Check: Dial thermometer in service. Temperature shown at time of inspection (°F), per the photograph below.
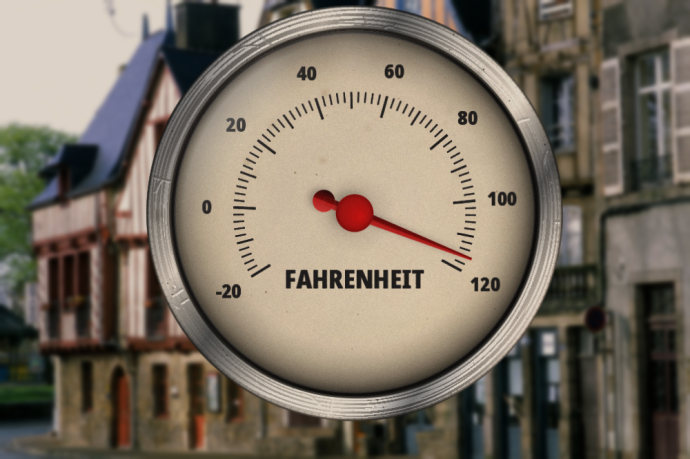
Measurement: 116 °F
